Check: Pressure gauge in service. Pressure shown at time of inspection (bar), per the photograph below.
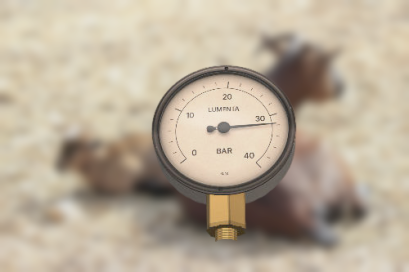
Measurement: 32 bar
